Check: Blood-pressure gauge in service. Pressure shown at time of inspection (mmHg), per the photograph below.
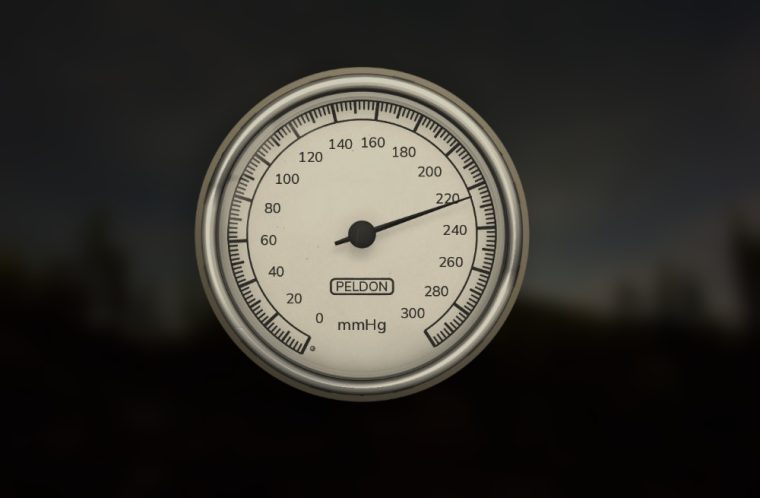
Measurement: 224 mmHg
